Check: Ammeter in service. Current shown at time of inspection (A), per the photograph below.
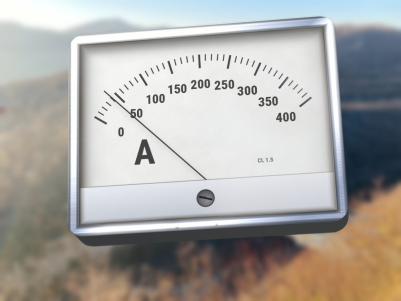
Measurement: 40 A
